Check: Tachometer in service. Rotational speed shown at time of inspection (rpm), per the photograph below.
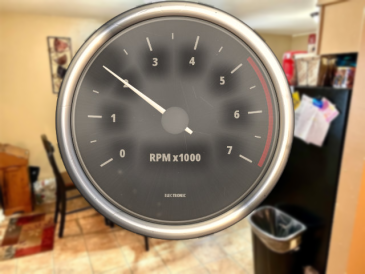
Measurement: 2000 rpm
